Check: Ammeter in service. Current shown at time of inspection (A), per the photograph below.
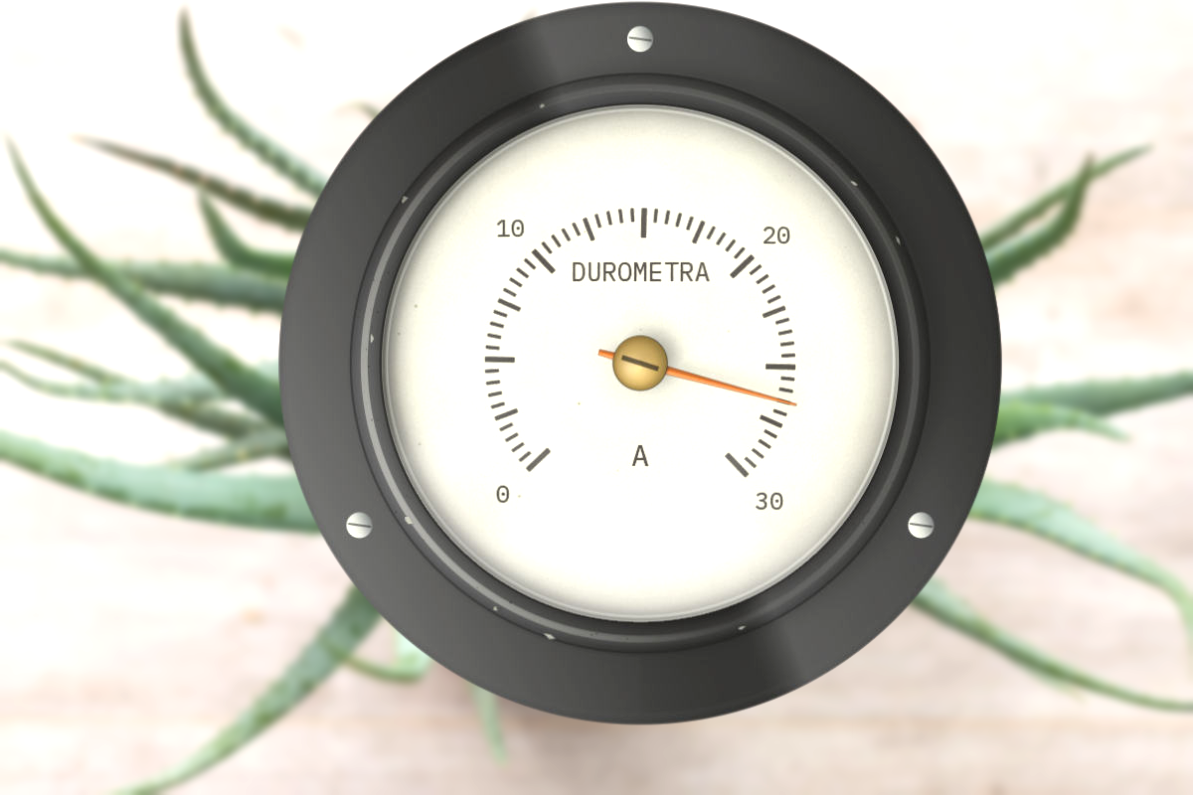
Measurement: 26.5 A
